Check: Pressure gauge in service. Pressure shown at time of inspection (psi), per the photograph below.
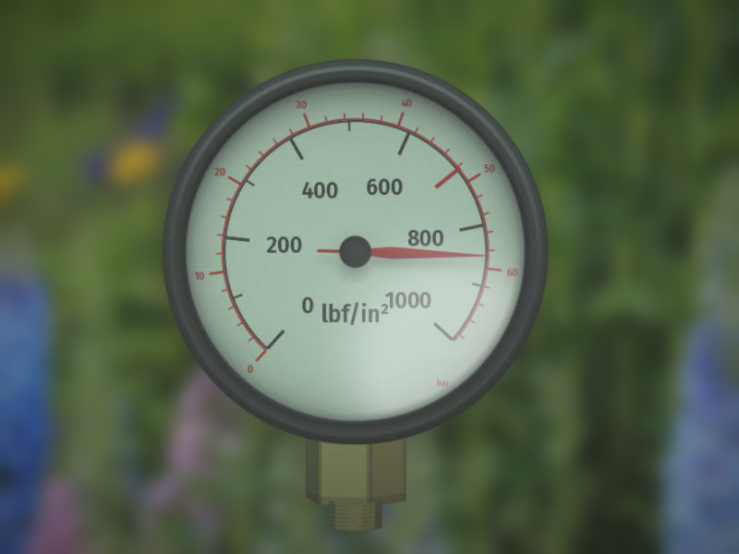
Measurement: 850 psi
